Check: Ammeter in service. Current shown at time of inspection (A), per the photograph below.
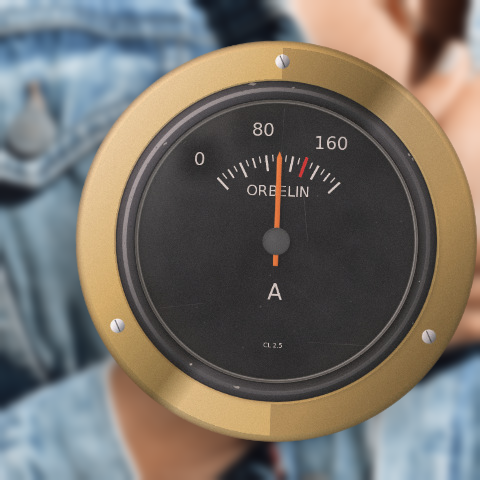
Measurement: 100 A
